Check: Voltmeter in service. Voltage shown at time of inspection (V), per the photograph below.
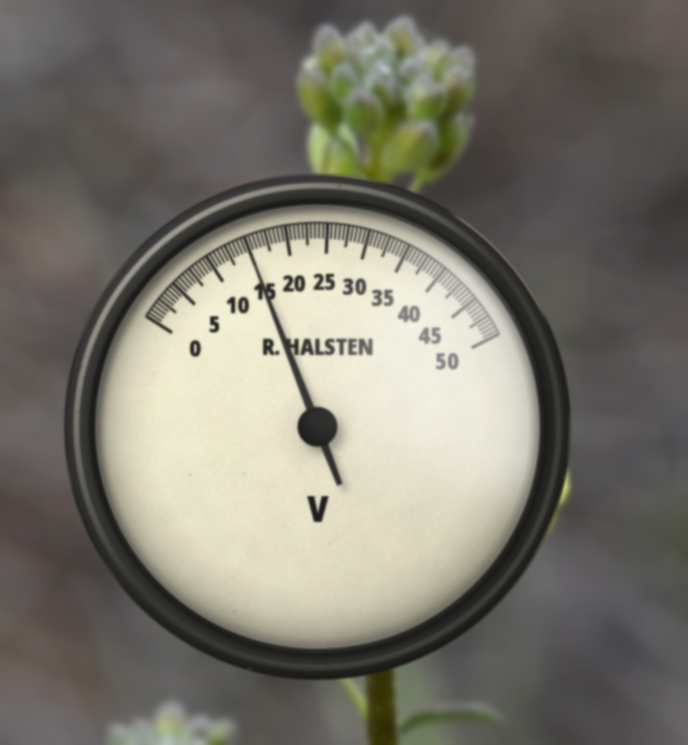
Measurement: 15 V
